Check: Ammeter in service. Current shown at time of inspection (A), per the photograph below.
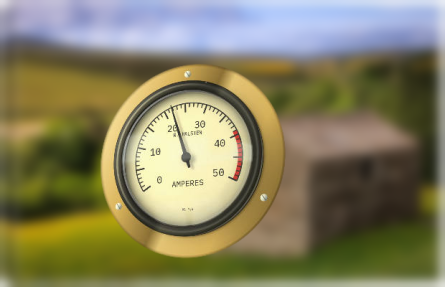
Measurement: 22 A
